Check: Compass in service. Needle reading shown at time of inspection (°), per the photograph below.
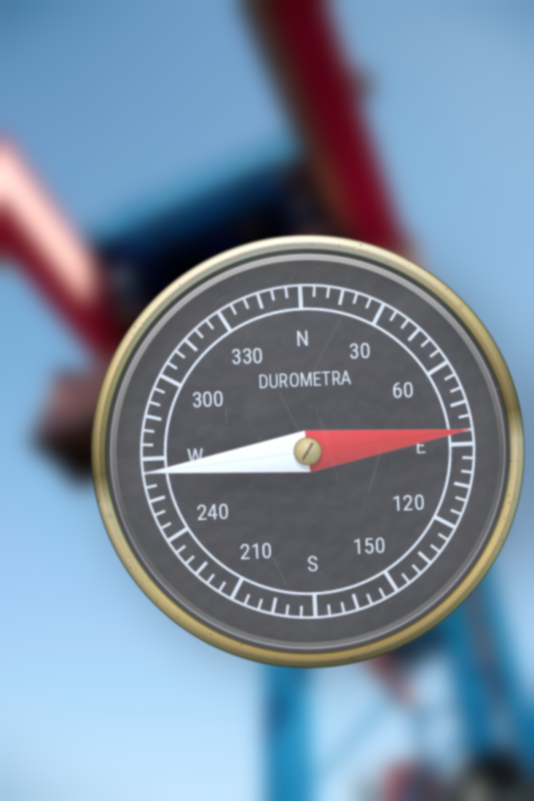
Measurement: 85 °
